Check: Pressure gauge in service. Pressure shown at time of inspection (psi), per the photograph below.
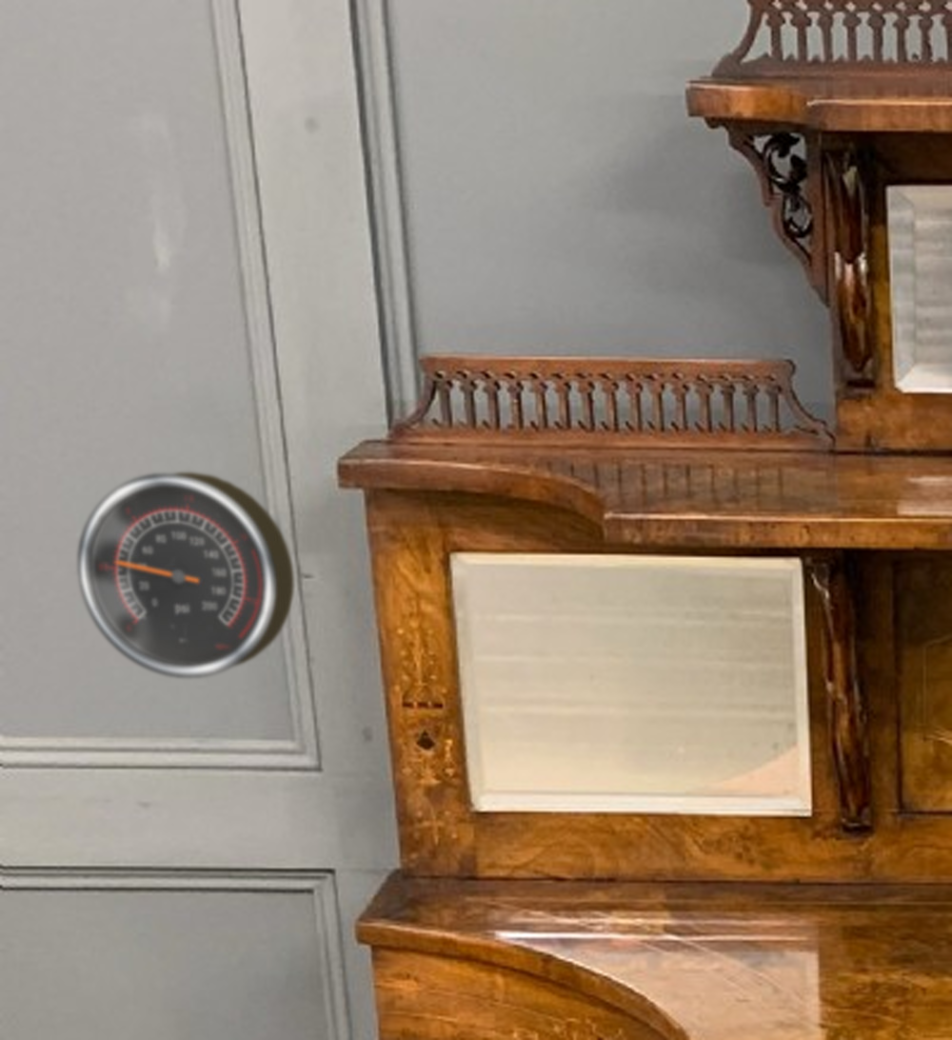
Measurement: 40 psi
